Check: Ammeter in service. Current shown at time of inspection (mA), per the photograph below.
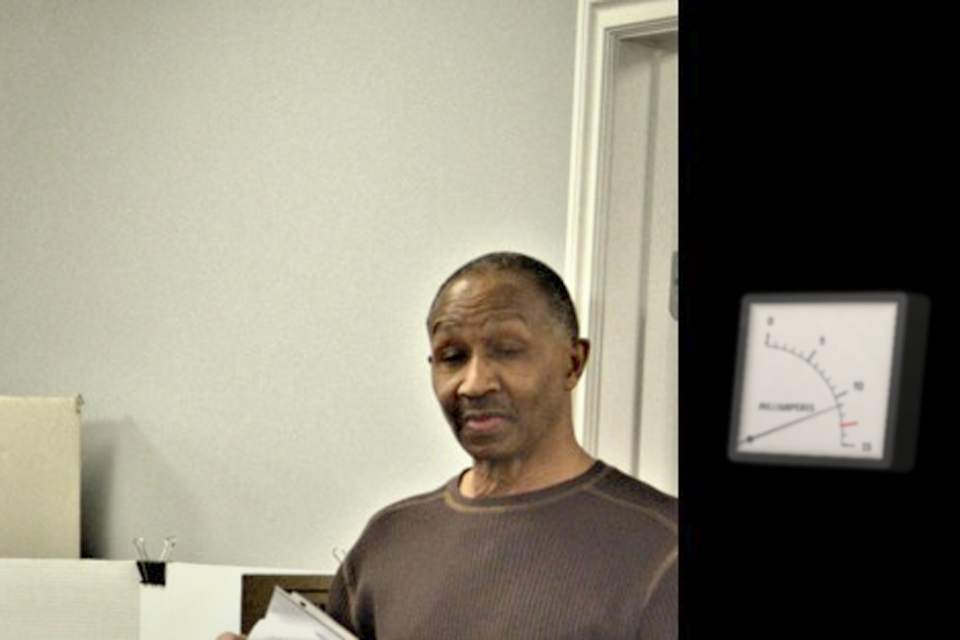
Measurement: 11 mA
